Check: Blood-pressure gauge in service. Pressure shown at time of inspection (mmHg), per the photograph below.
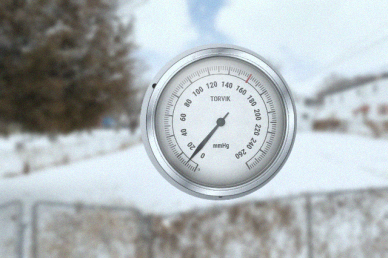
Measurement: 10 mmHg
